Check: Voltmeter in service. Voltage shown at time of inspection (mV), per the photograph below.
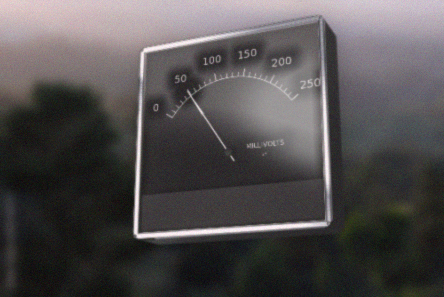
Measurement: 50 mV
